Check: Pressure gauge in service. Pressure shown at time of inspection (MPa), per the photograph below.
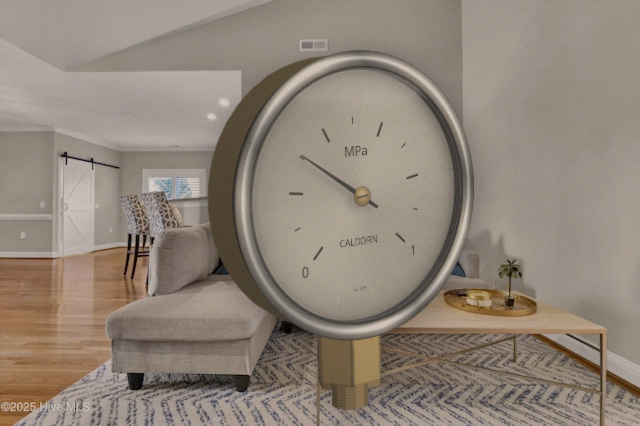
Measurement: 0.3 MPa
